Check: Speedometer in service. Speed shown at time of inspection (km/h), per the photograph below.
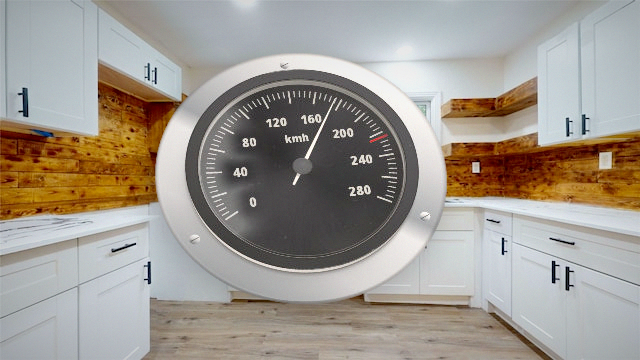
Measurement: 176 km/h
